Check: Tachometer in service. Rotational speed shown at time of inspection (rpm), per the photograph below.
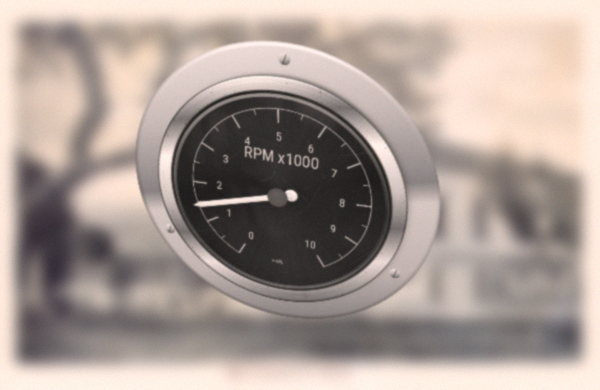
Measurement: 1500 rpm
